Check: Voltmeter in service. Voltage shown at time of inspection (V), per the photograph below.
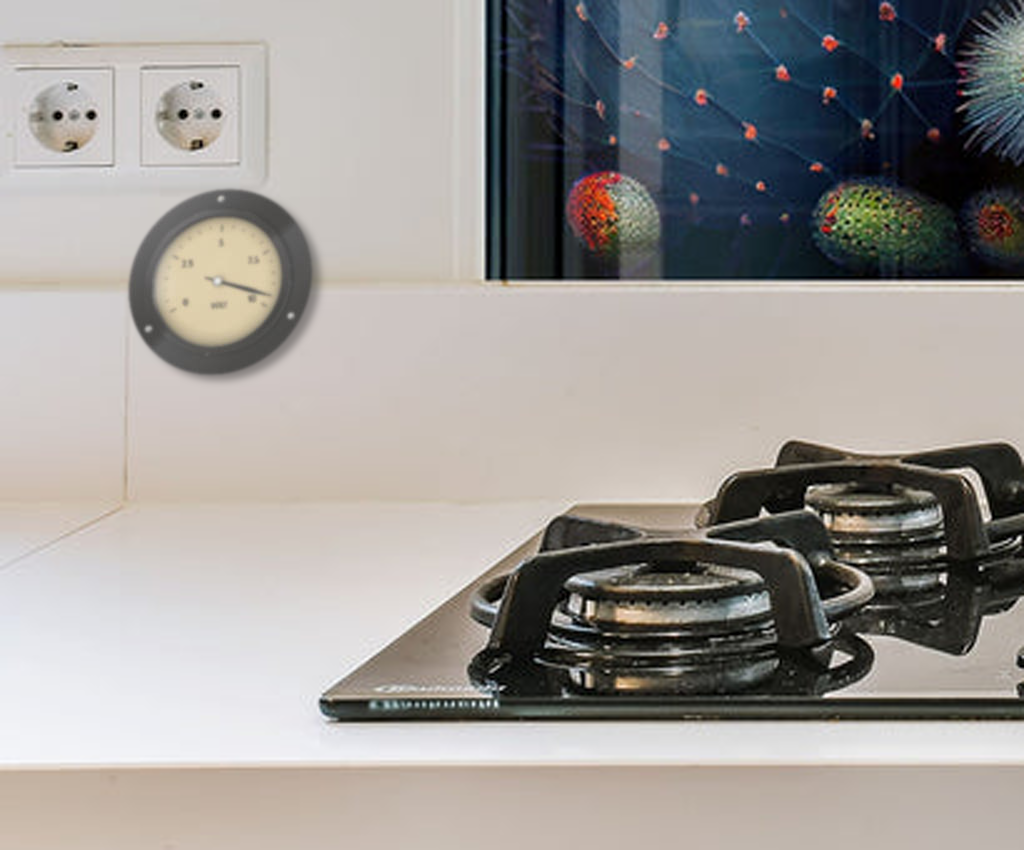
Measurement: 9.5 V
